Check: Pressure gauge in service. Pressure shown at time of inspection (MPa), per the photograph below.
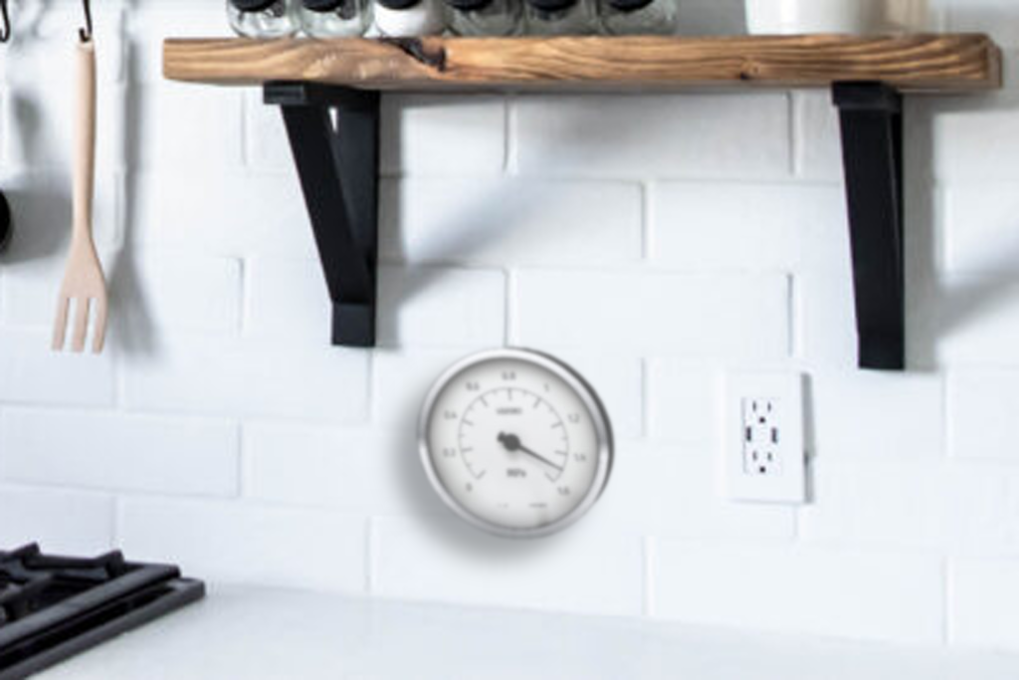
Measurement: 1.5 MPa
